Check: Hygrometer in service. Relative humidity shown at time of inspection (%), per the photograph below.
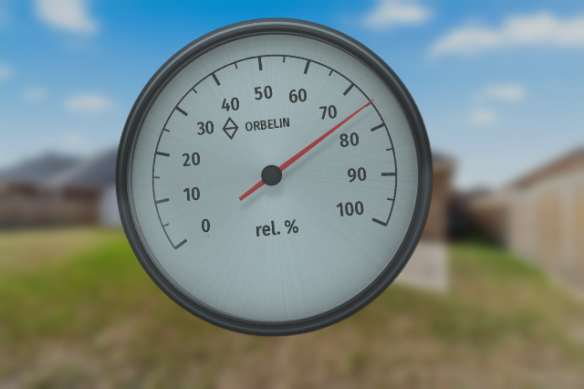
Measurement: 75 %
